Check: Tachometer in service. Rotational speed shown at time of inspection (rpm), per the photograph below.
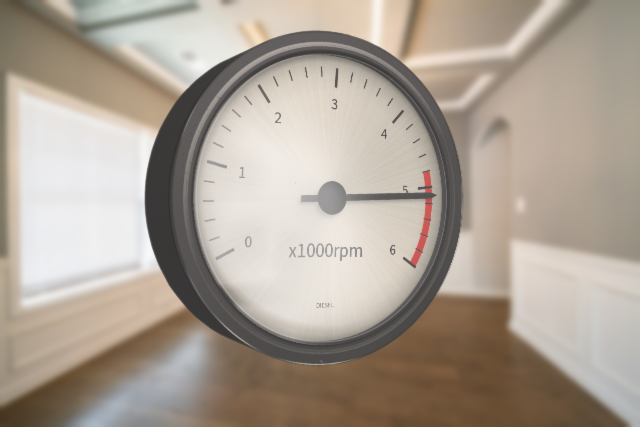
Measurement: 5100 rpm
